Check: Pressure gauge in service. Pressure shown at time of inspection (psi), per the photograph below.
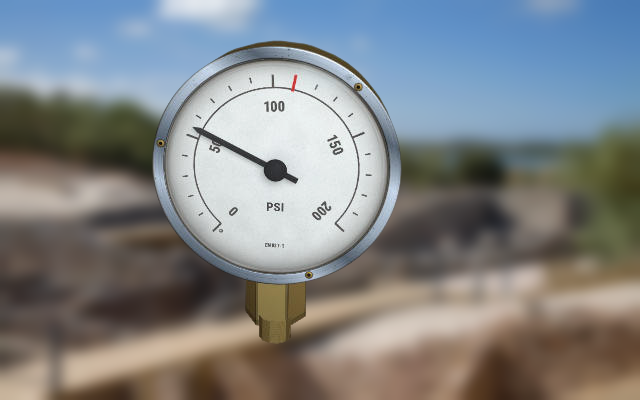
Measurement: 55 psi
